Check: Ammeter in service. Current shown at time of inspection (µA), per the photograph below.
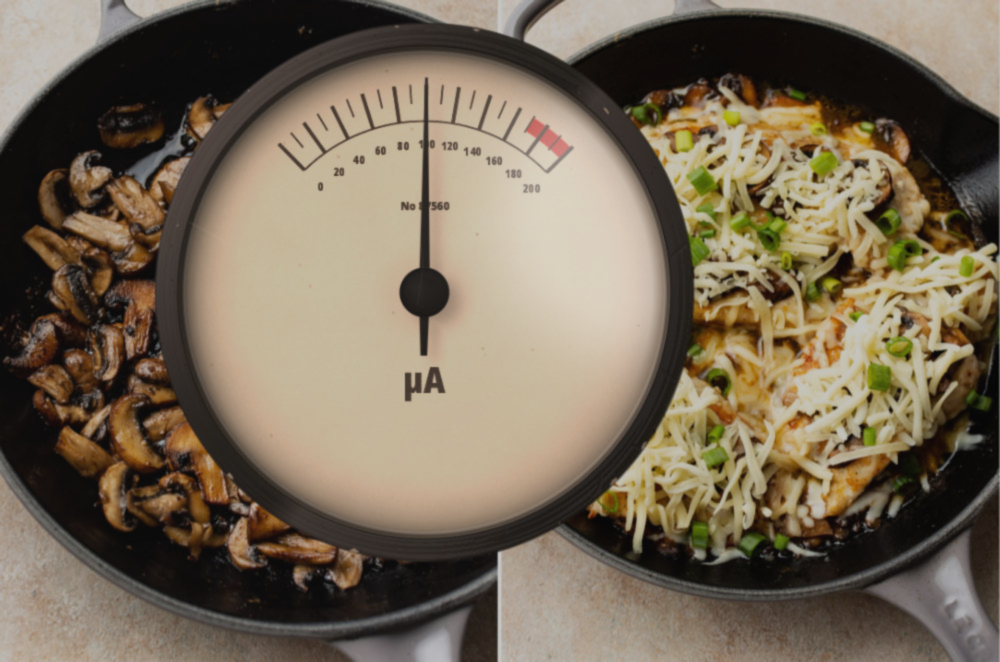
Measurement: 100 µA
